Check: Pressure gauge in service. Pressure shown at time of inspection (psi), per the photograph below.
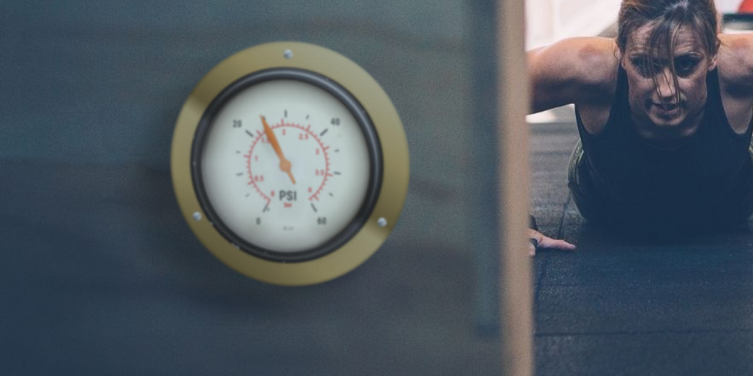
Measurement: 25 psi
